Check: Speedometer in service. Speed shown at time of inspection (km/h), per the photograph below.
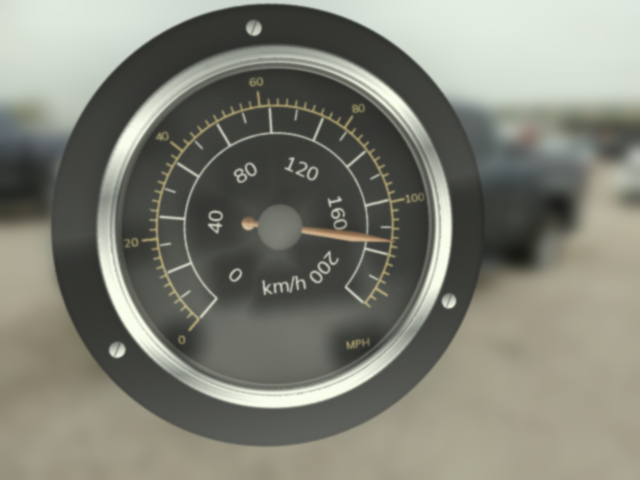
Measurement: 175 km/h
